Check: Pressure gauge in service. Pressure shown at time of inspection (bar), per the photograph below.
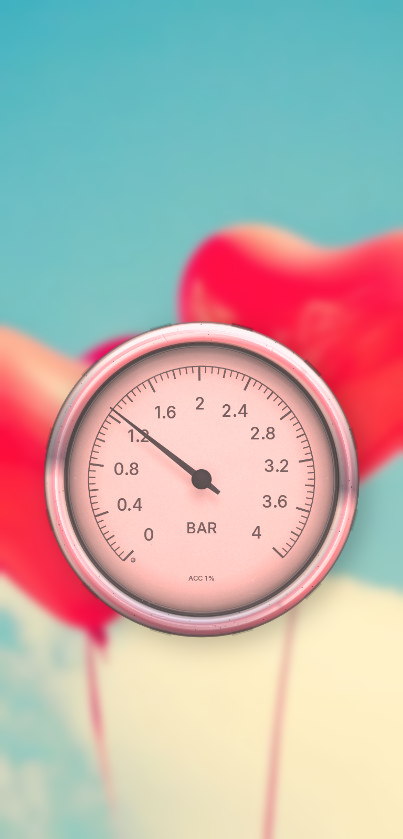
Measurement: 1.25 bar
